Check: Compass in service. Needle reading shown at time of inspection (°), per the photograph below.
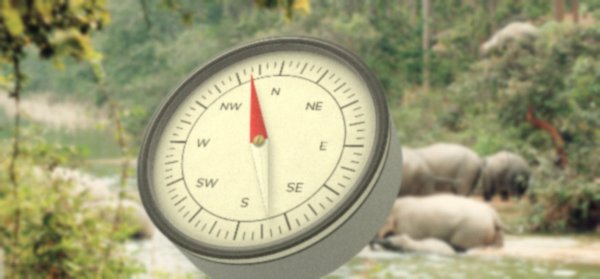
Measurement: 340 °
